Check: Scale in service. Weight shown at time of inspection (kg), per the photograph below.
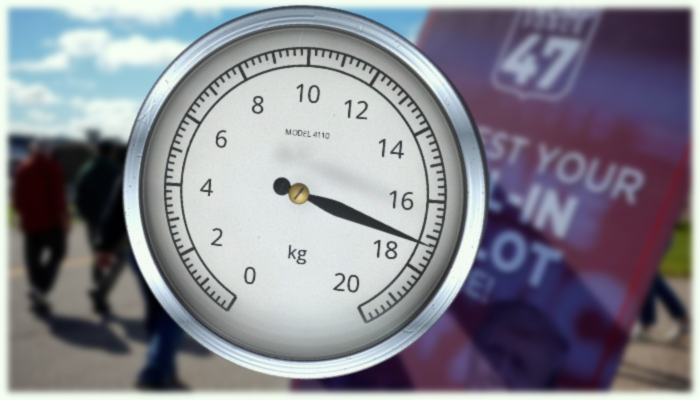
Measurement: 17.2 kg
